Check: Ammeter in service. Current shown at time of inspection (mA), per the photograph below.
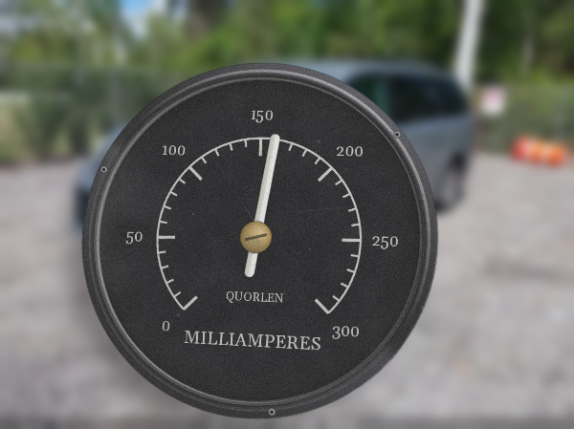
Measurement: 160 mA
